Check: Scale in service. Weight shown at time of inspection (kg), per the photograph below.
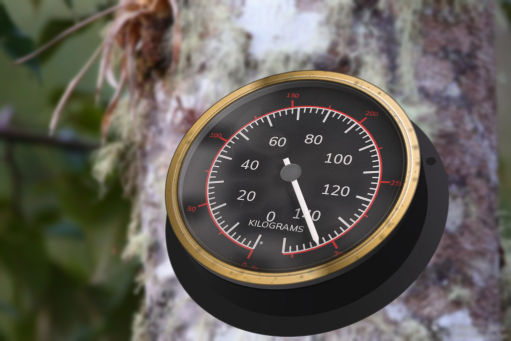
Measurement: 140 kg
